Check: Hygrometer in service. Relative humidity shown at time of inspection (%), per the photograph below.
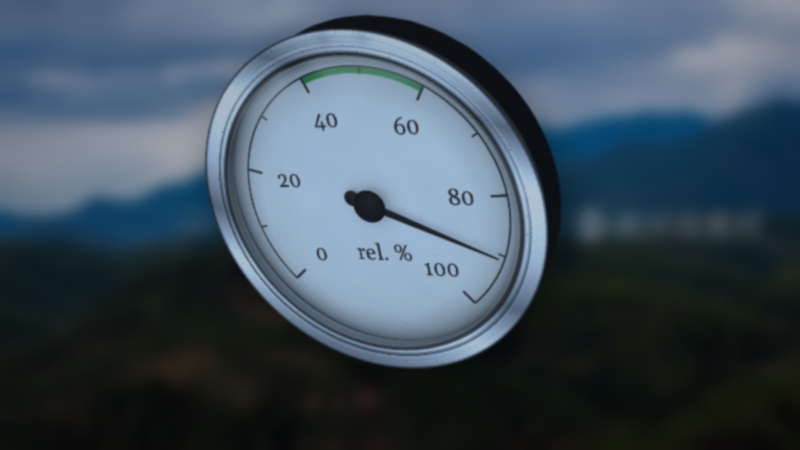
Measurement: 90 %
